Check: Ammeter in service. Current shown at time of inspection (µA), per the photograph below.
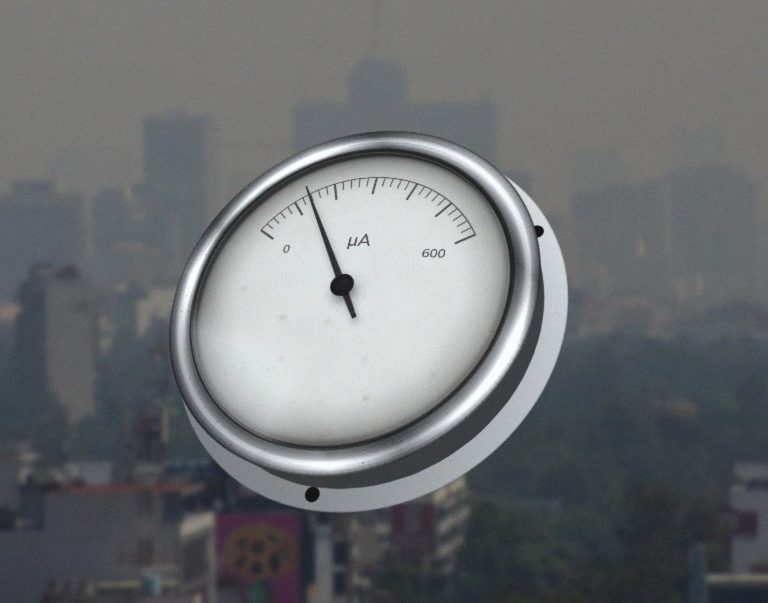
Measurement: 140 µA
